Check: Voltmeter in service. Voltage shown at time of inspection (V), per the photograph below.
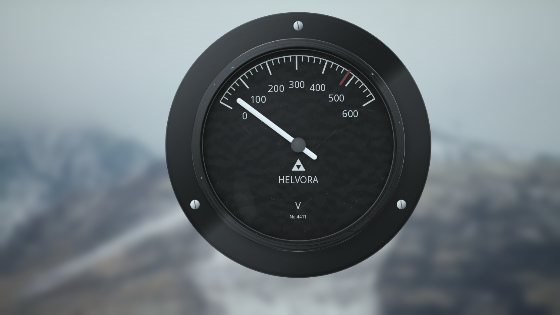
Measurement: 40 V
